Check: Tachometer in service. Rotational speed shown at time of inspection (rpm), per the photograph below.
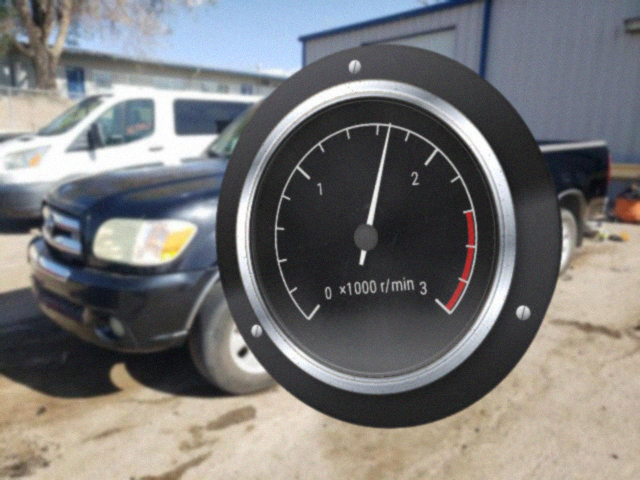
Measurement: 1700 rpm
